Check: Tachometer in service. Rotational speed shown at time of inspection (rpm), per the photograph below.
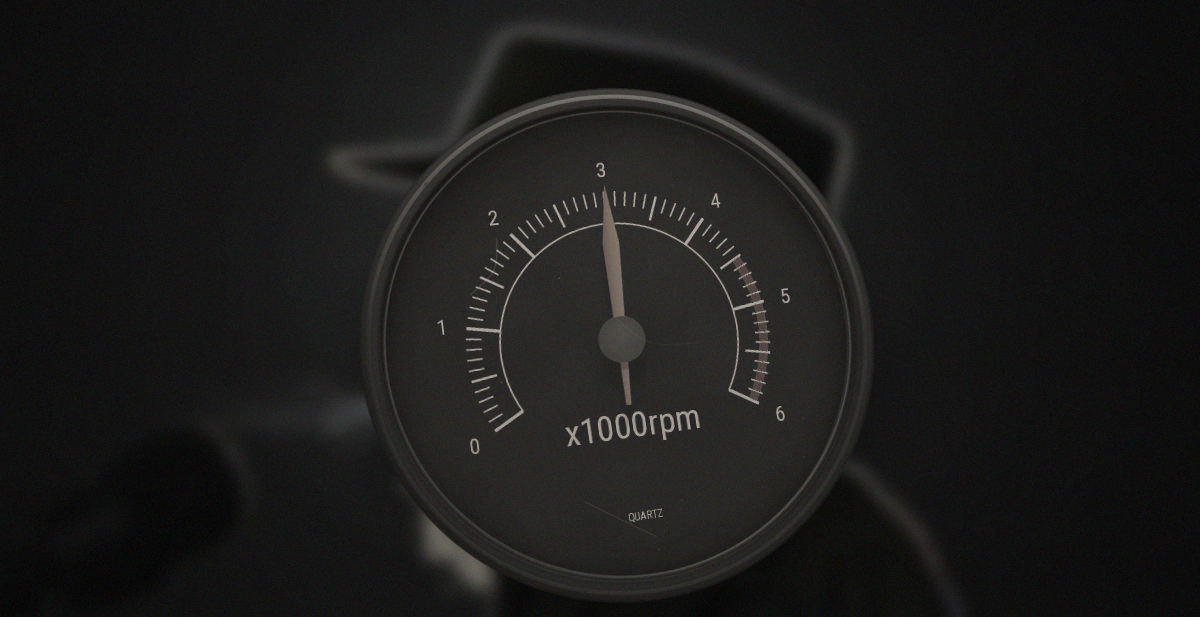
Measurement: 3000 rpm
